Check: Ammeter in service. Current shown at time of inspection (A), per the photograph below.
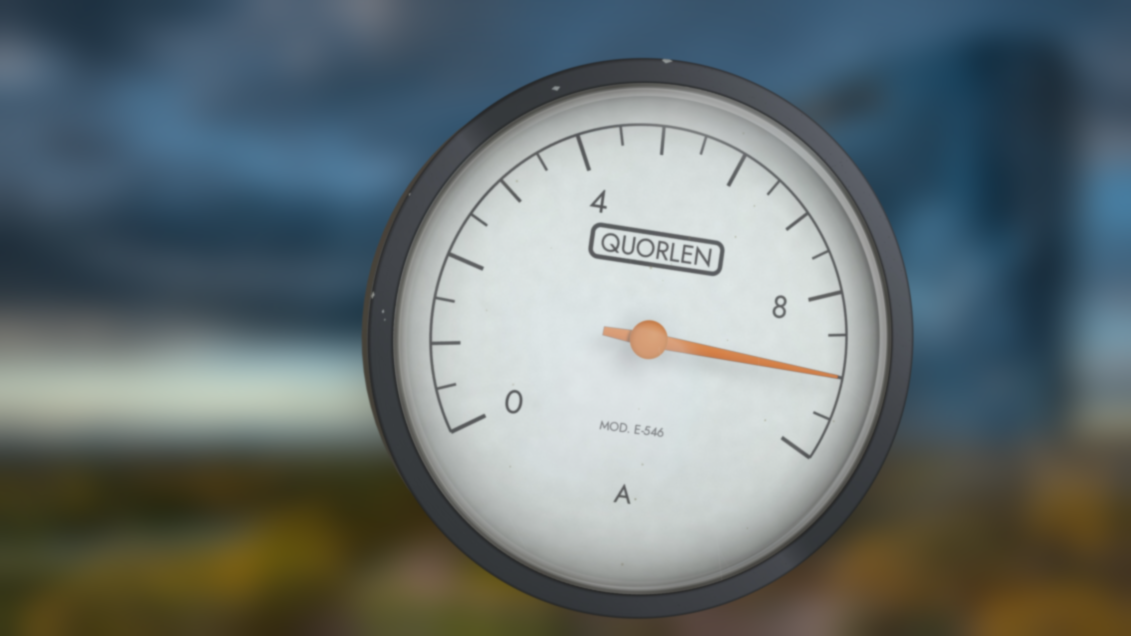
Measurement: 9 A
